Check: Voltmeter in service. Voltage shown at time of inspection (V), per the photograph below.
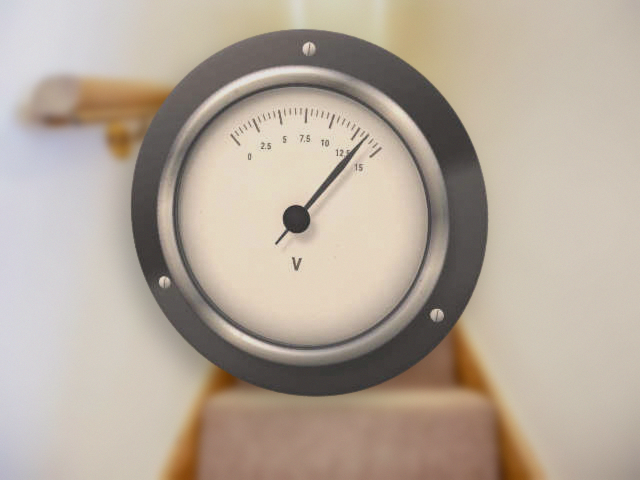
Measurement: 13.5 V
